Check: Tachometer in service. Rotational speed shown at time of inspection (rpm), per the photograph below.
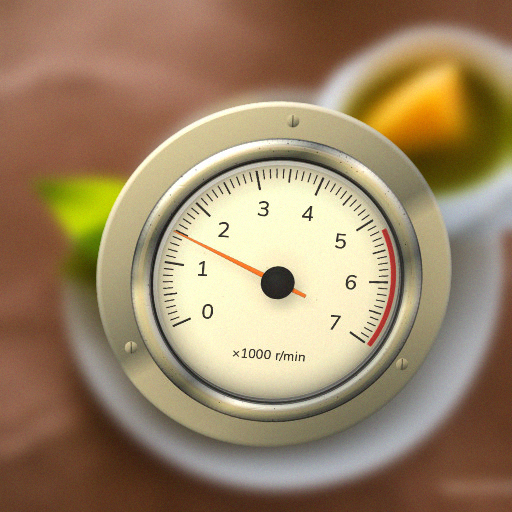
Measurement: 1500 rpm
